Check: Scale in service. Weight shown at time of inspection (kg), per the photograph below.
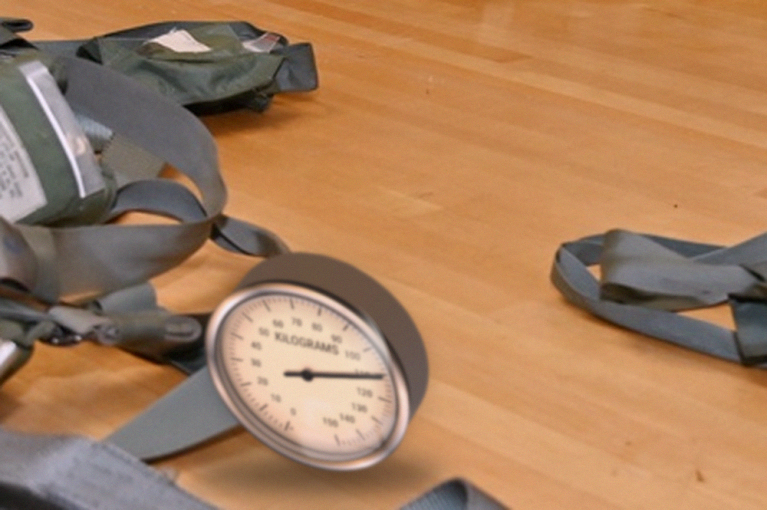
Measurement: 110 kg
